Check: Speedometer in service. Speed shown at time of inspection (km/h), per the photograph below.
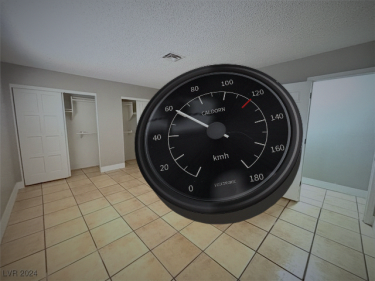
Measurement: 60 km/h
